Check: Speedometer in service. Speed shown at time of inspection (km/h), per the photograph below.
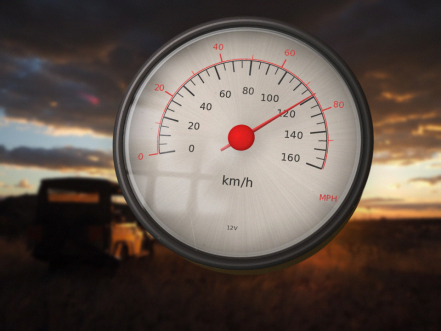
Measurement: 120 km/h
